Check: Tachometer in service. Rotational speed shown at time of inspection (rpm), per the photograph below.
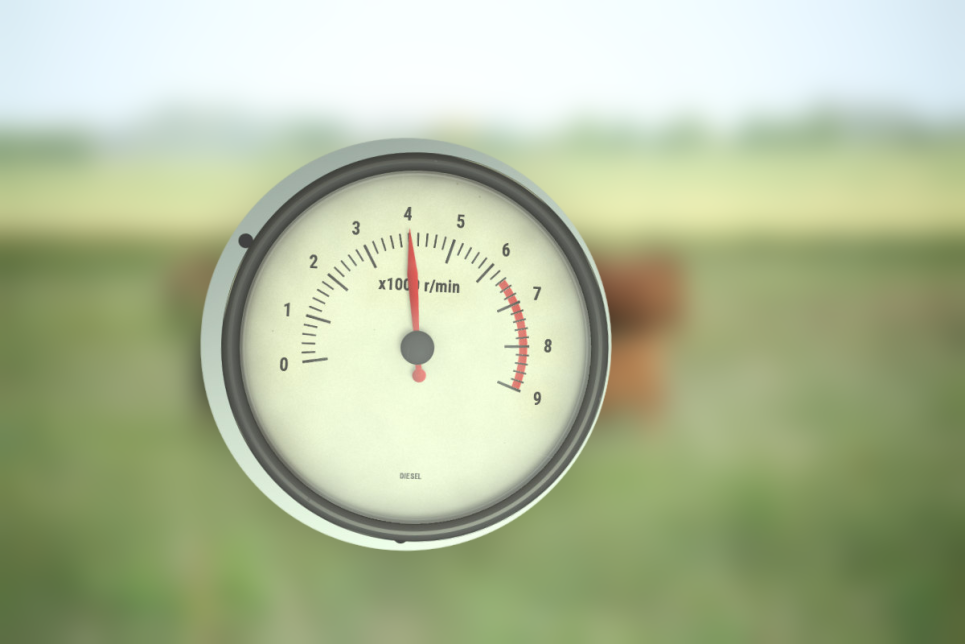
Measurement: 4000 rpm
